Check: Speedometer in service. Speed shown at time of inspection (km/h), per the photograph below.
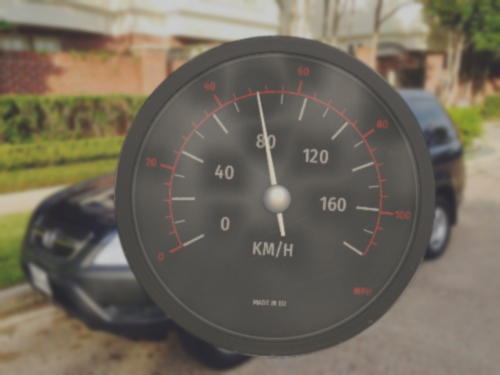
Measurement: 80 km/h
